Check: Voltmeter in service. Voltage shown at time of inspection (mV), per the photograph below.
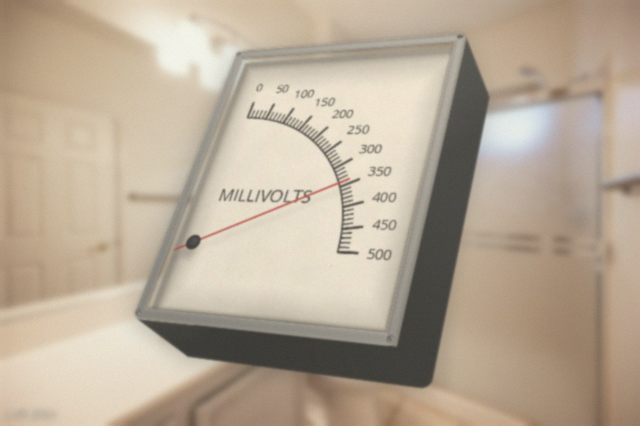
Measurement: 350 mV
